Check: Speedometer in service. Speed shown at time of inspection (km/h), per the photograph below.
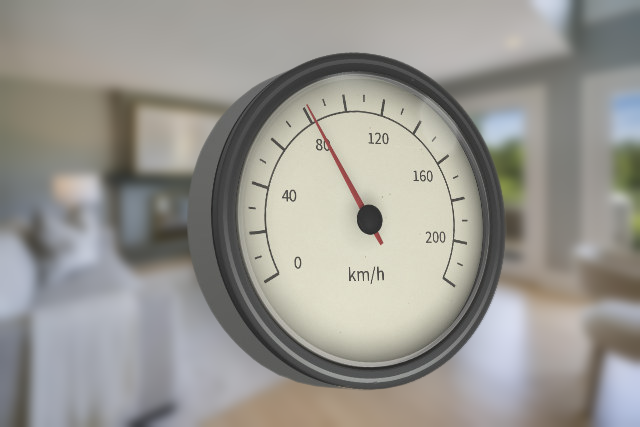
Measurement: 80 km/h
